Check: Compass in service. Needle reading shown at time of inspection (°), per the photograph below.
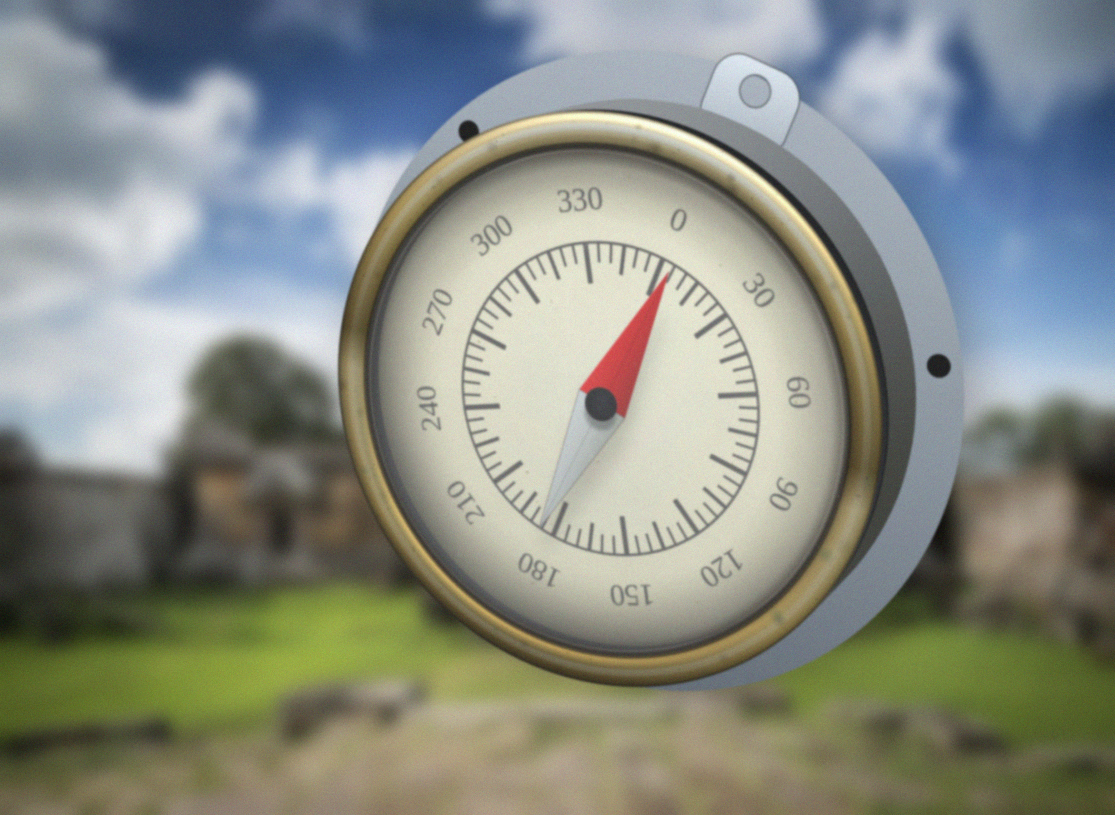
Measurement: 5 °
